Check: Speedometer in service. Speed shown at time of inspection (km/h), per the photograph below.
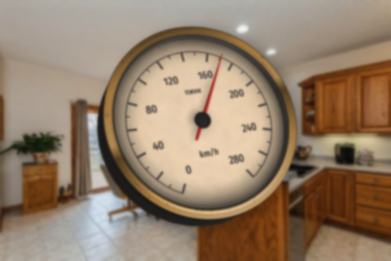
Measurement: 170 km/h
